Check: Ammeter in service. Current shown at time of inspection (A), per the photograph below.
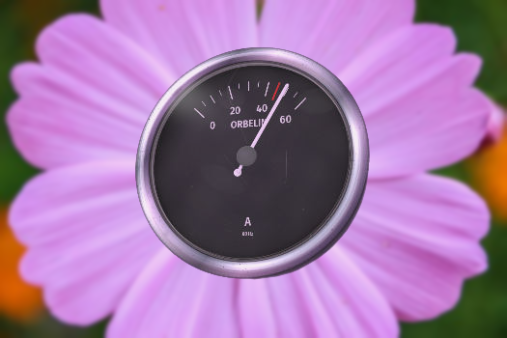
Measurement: 50 A
